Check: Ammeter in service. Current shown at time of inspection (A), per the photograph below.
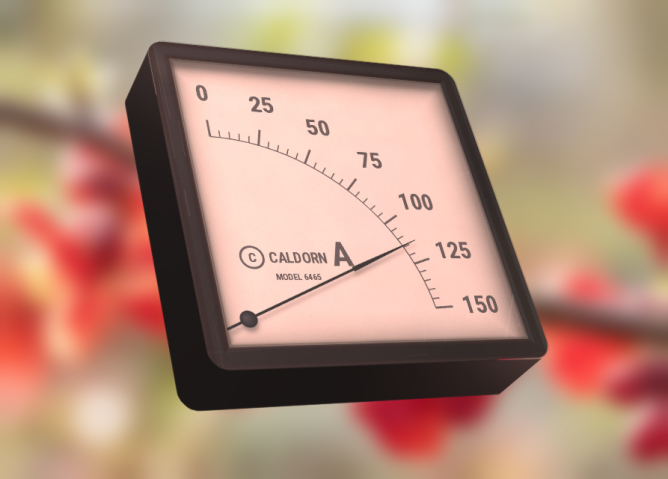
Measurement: 115 A
